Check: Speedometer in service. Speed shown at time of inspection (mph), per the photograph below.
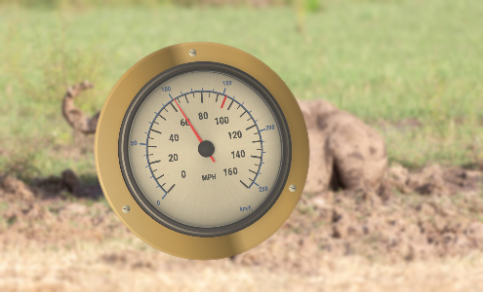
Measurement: 62.5 mph
